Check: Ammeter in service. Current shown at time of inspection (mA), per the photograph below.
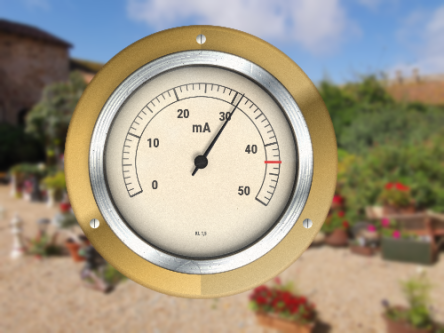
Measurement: 31 mA
